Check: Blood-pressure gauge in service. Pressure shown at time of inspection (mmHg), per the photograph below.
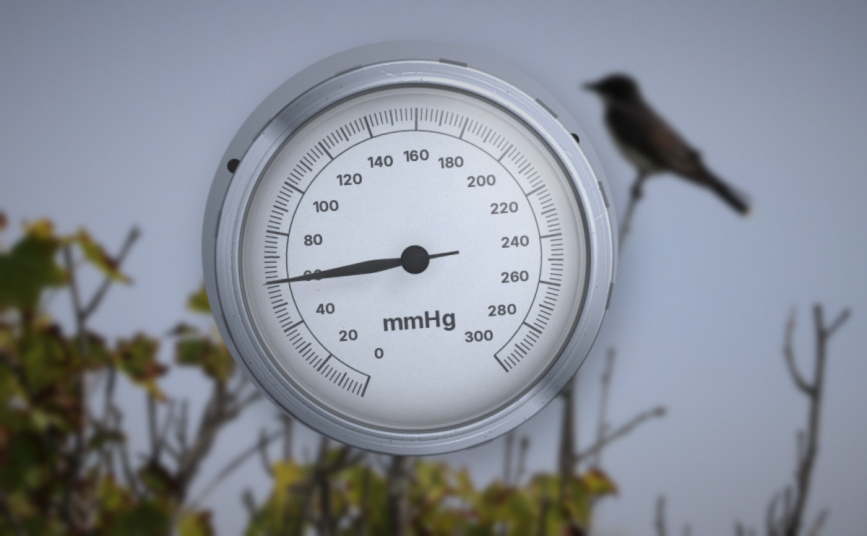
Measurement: 60 mmHg
